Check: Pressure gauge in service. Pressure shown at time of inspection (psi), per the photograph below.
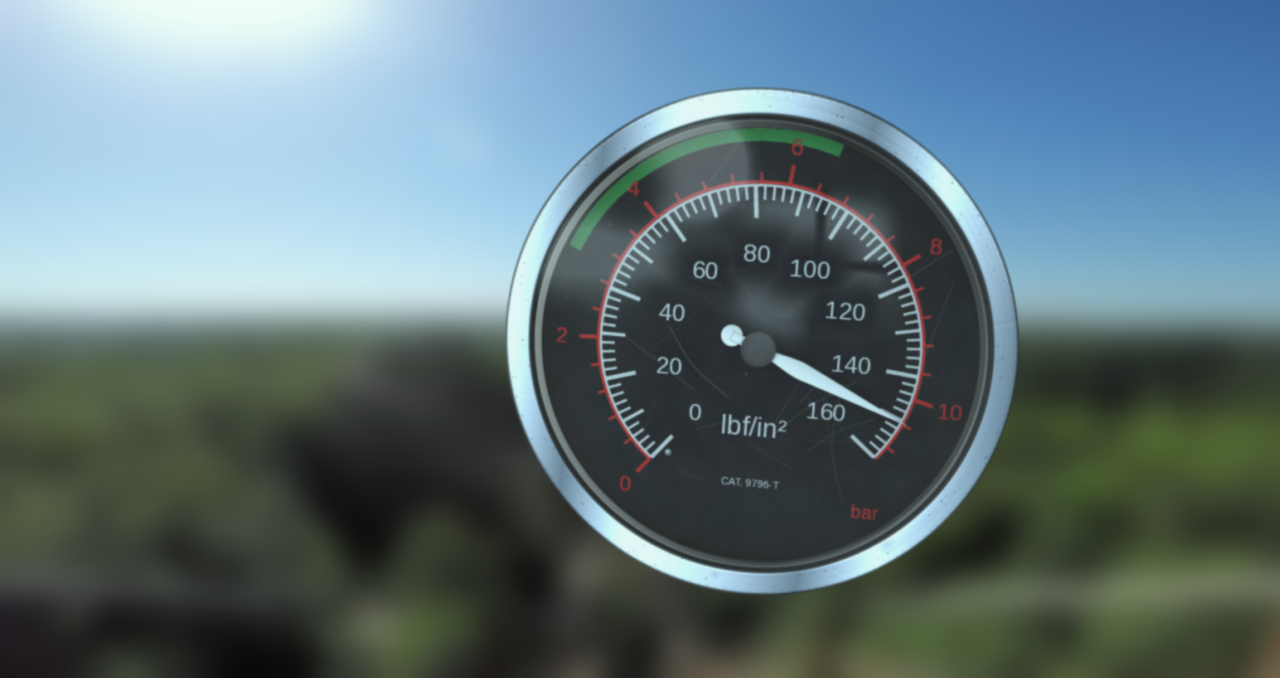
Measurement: 150 psi
